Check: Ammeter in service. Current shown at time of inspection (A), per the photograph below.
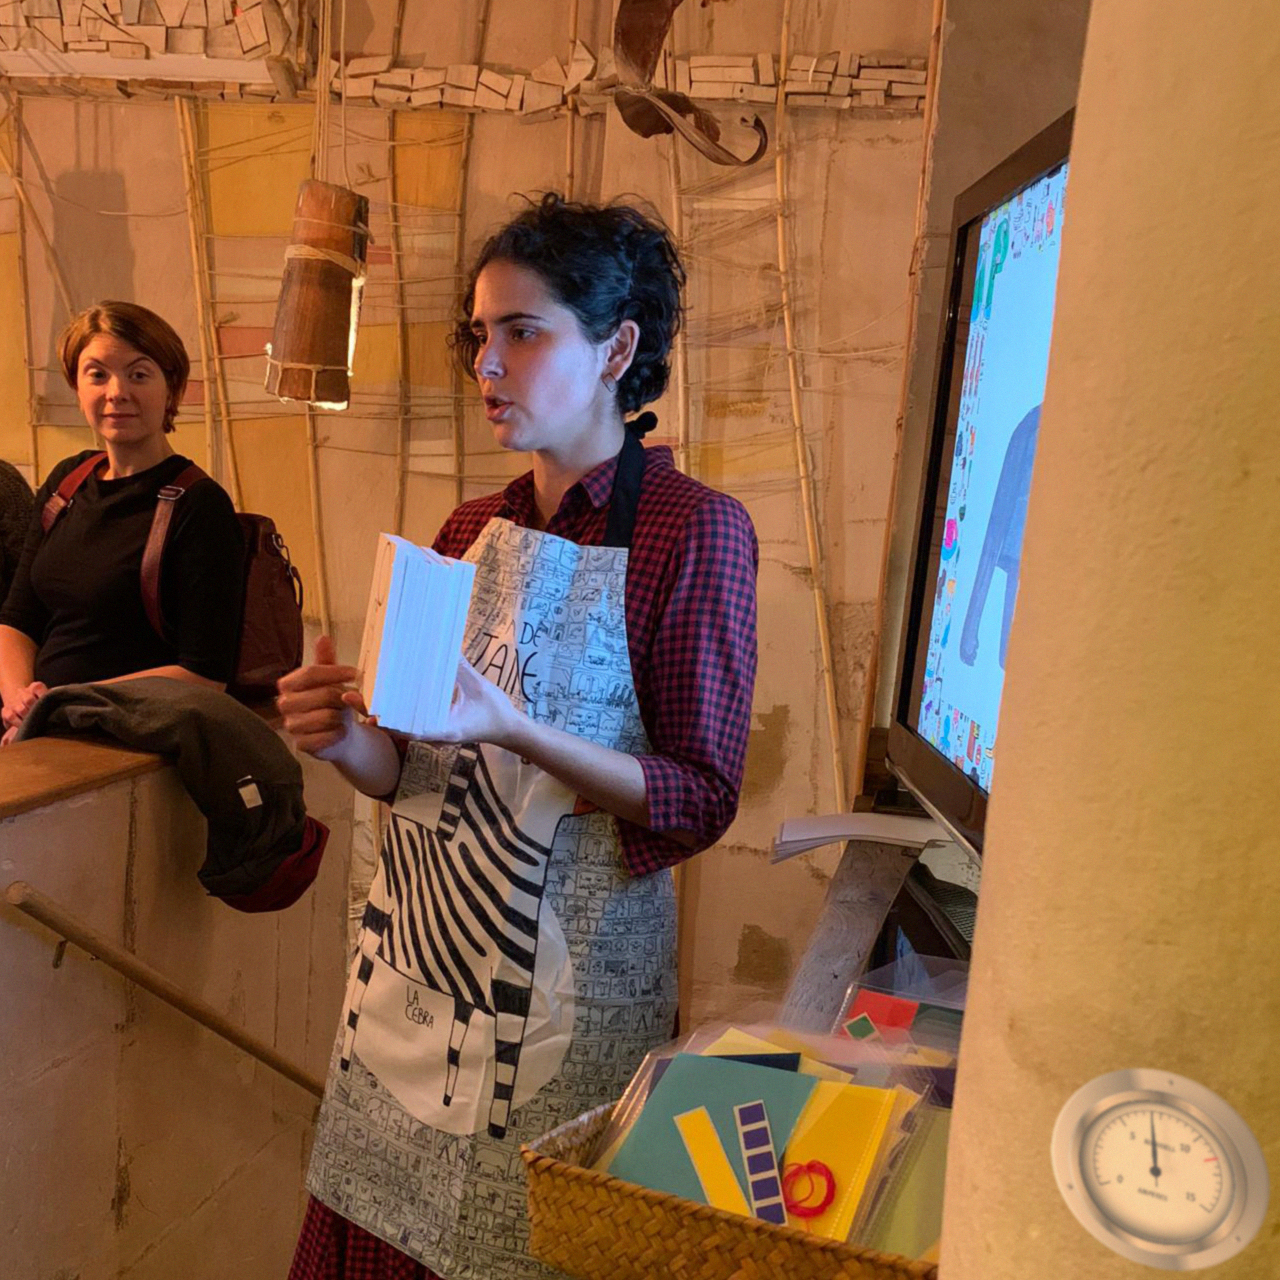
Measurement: 7 A
